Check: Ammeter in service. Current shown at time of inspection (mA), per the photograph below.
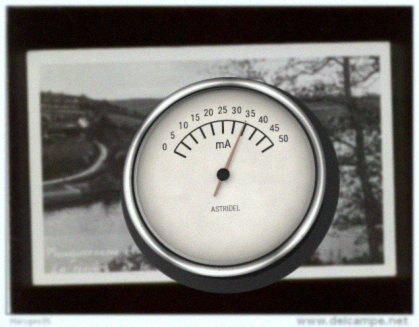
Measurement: 35 mA
